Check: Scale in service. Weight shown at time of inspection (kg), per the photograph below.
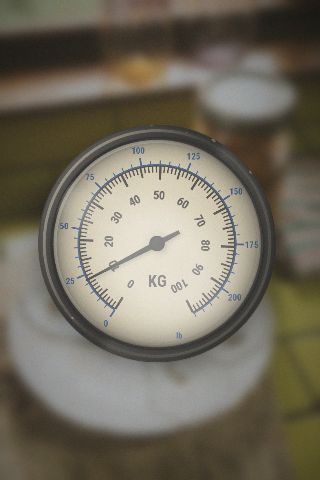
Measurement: 10 kg
